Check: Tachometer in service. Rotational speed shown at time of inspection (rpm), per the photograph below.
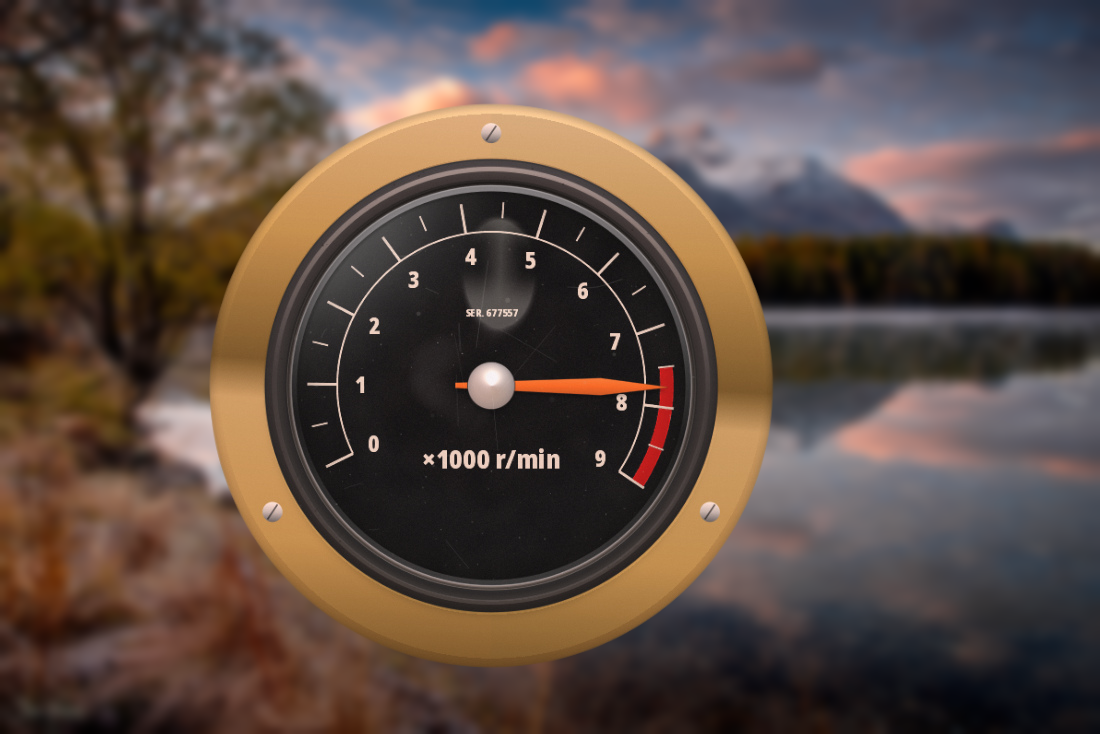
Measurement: 7750 rpm
